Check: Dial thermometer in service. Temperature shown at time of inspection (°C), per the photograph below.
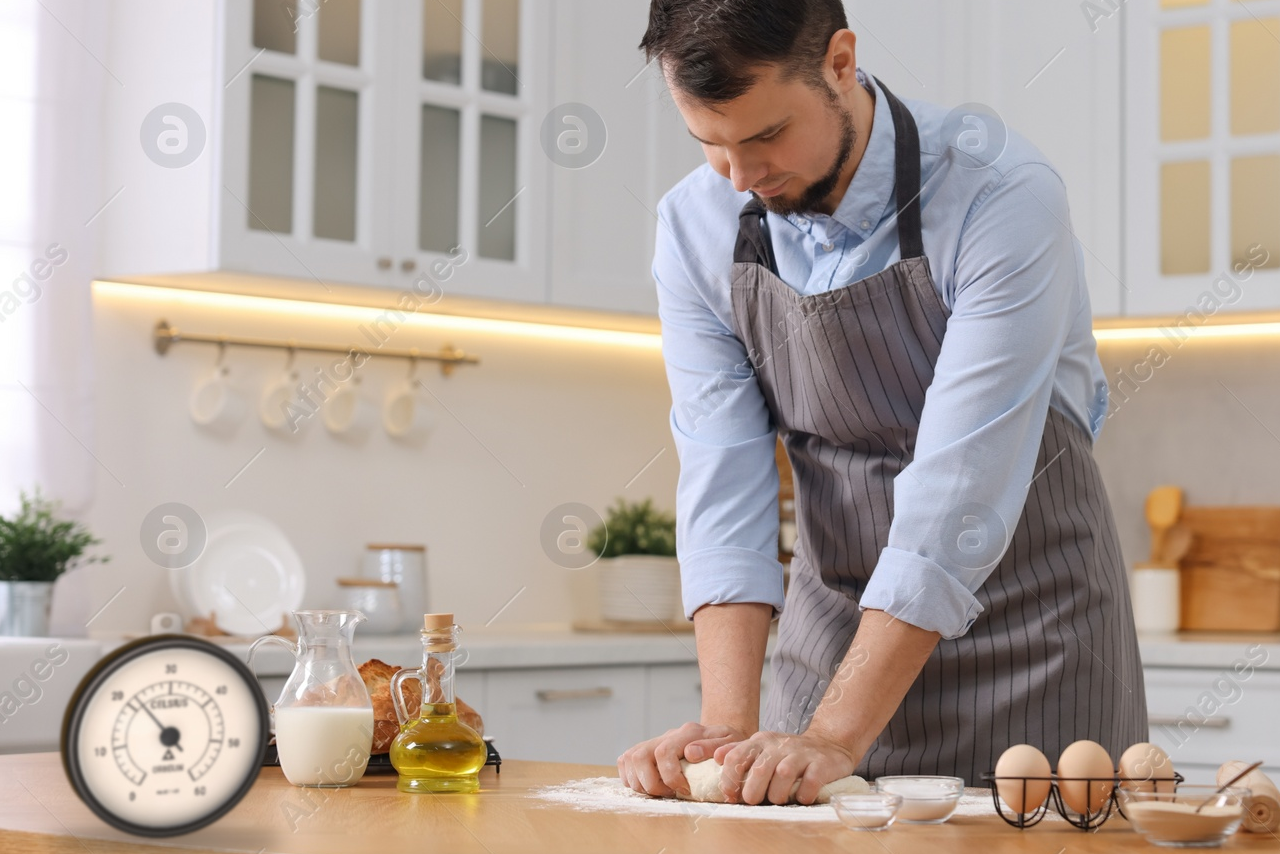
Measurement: 22 °C
